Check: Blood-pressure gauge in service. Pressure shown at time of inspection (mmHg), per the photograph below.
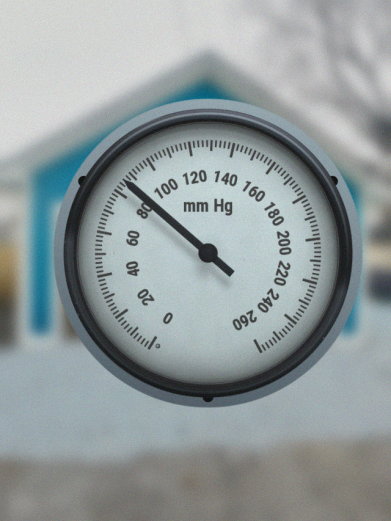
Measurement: 86 mmHg
